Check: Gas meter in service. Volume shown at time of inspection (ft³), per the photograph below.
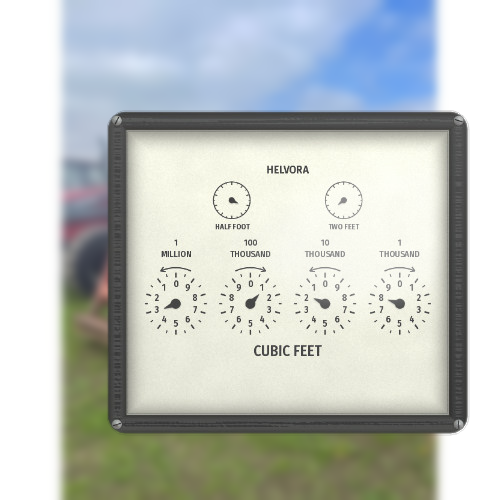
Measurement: 311800 ft³
